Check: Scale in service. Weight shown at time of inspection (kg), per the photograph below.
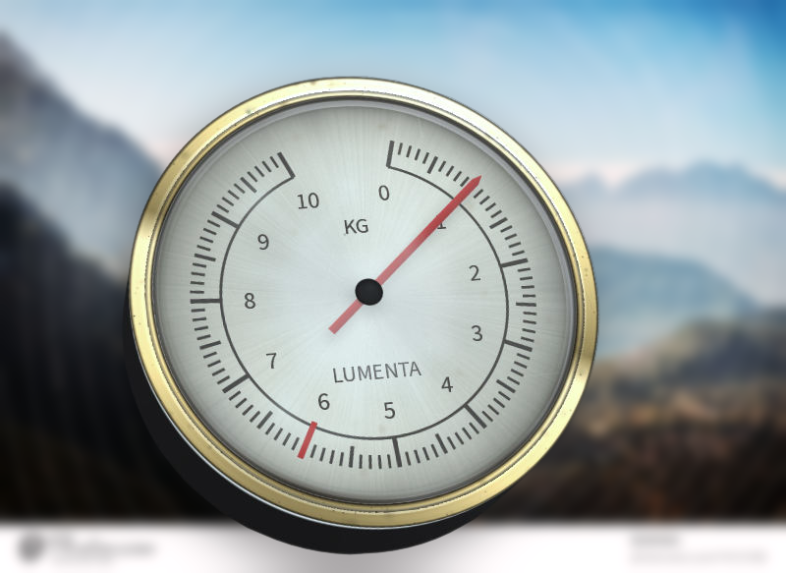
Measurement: 1 kg
